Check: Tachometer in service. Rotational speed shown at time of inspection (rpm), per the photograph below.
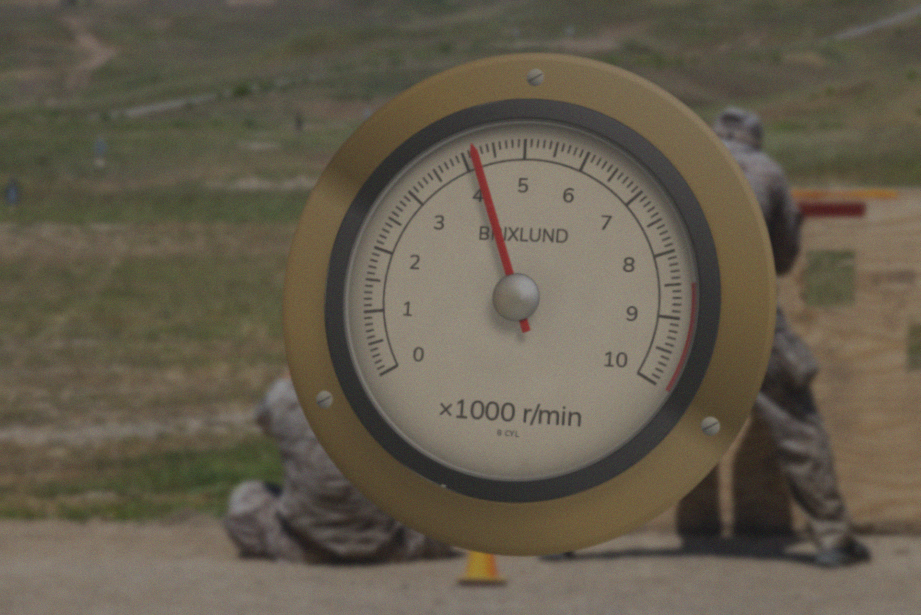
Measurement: 4200 rpm
